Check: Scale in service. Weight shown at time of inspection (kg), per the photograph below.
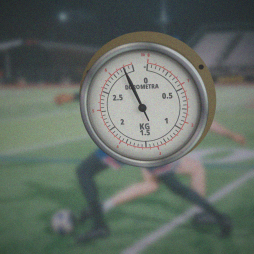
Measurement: 2.9 kg
